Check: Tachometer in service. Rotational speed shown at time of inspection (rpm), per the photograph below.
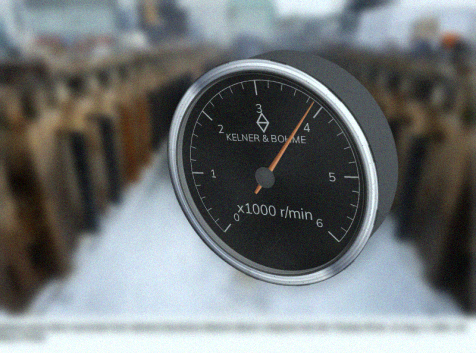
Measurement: 3900 rpm
